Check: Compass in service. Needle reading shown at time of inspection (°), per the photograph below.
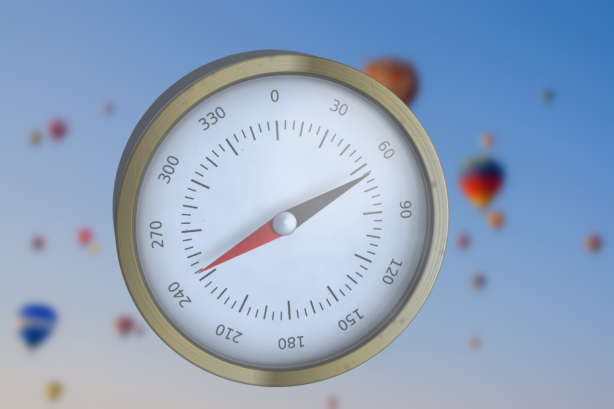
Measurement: 245 °
